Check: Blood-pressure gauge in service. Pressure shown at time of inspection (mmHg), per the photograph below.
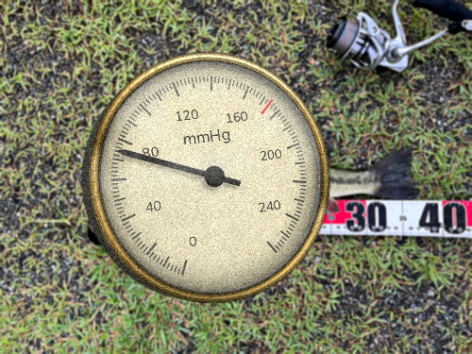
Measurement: 74 mmHg
